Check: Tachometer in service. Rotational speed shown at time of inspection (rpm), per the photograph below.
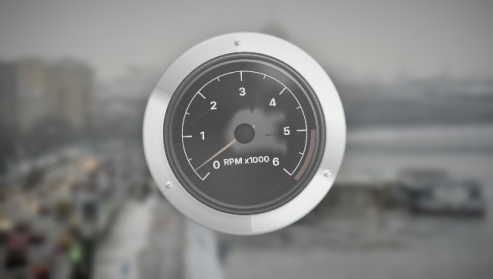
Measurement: 250 rpm
